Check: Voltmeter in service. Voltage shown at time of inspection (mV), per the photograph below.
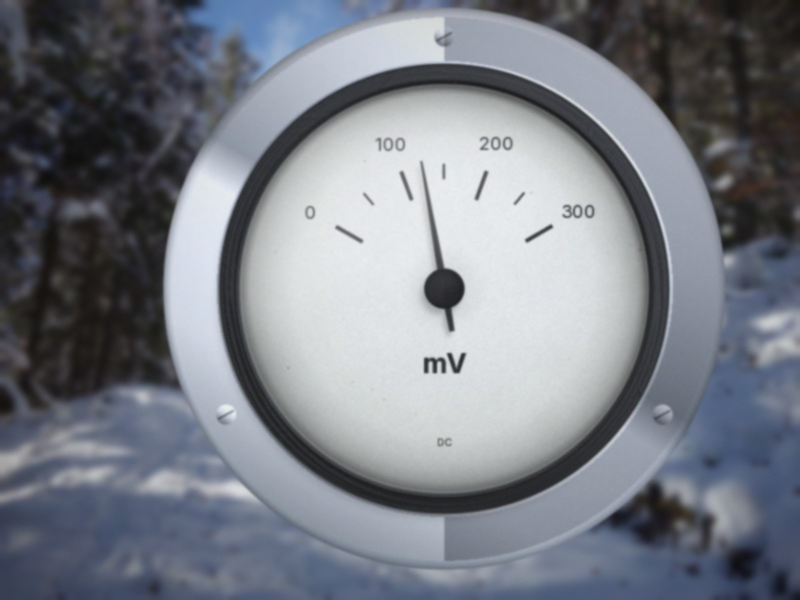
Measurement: 125 mV
